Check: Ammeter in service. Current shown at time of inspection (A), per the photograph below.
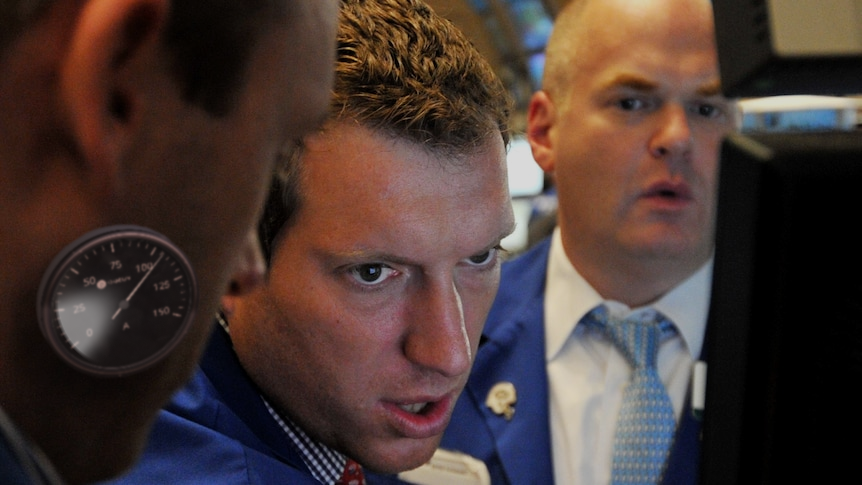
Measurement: 105 A
